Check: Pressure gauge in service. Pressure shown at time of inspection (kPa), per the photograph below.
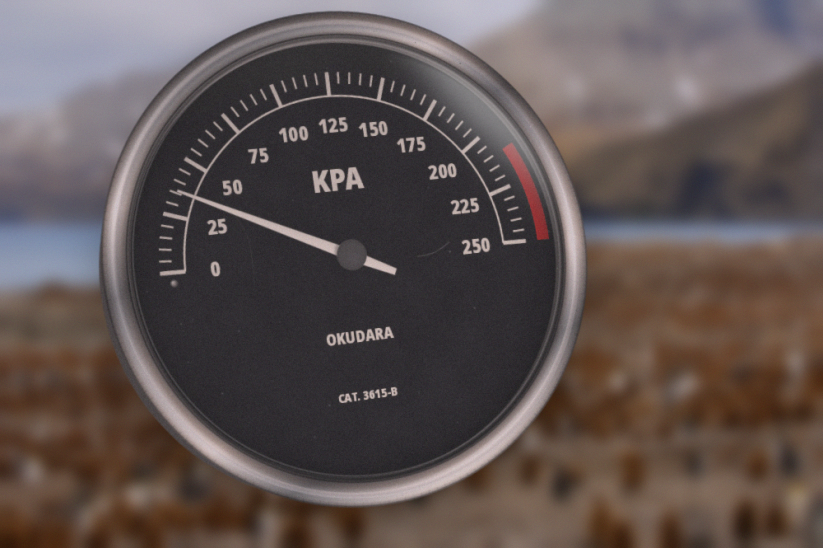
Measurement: 35 kPa
